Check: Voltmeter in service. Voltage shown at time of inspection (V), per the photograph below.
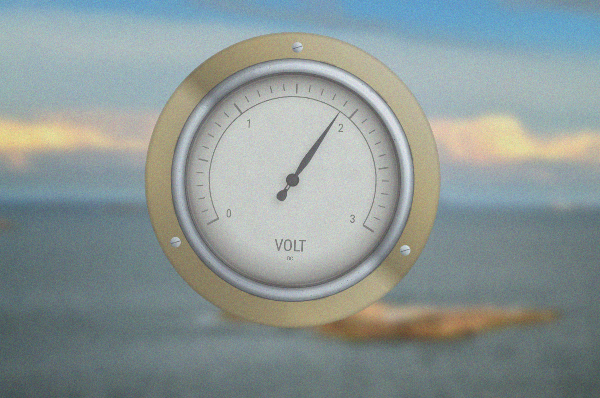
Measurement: 1.9 V
